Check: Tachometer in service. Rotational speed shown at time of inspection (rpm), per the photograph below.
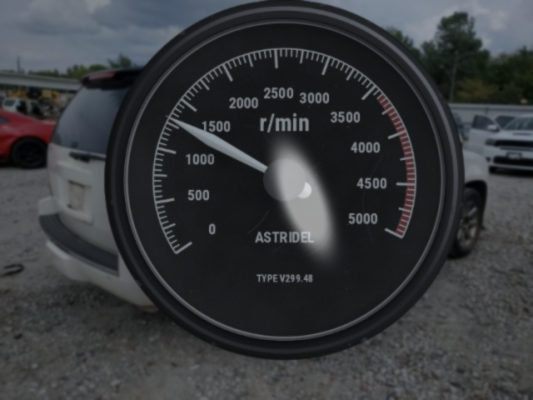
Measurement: 1300 rpm
